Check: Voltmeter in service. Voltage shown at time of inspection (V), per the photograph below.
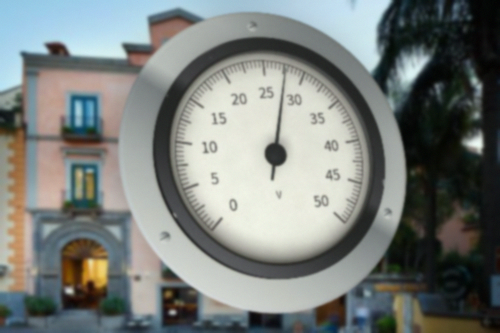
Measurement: 27.5 V
